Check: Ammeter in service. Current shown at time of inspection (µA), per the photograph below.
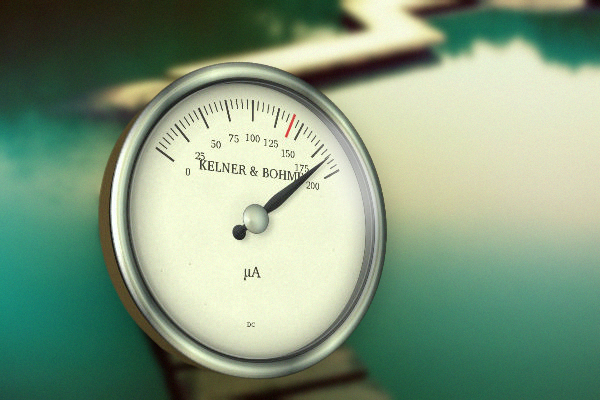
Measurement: 185 µA
